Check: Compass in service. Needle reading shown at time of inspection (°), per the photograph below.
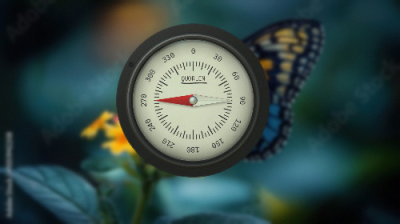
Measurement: 270 °
